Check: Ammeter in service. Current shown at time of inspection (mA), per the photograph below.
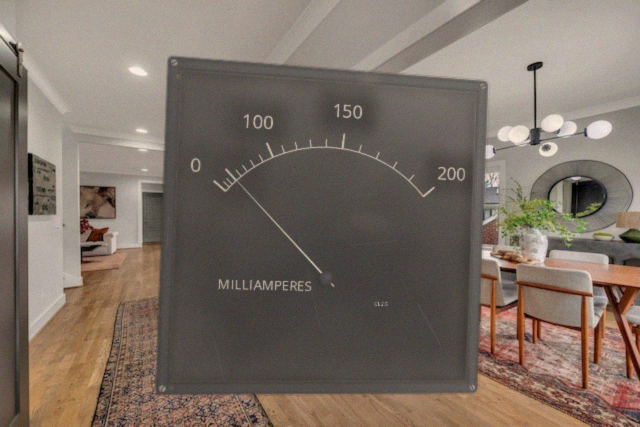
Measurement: 50 mA
